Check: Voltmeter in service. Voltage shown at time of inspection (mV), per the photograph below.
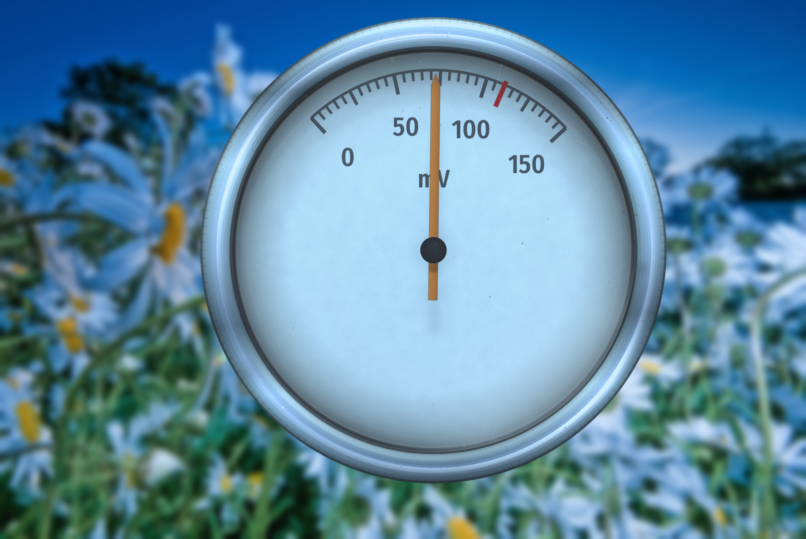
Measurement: 72.5 mV
